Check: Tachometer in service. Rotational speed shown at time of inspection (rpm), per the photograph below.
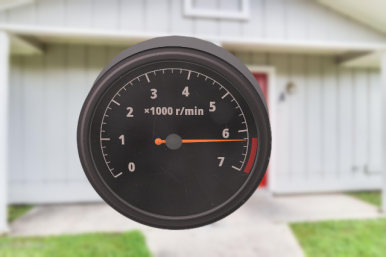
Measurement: 6200 rpm
